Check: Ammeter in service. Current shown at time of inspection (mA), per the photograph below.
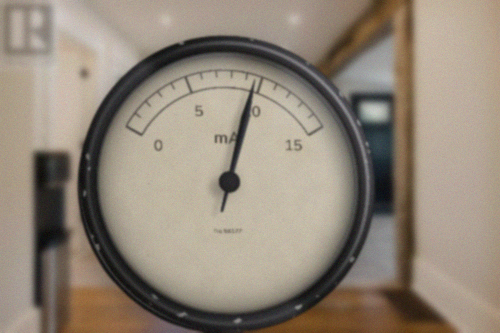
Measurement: 9.5 mA
